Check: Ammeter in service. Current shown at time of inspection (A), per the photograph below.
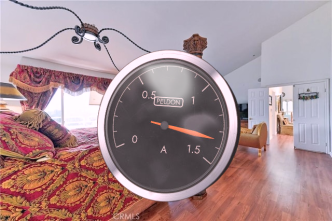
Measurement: 1.35 A
